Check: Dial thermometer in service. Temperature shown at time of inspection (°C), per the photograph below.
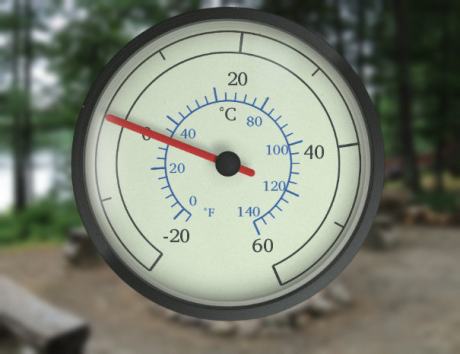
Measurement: 0 °C
